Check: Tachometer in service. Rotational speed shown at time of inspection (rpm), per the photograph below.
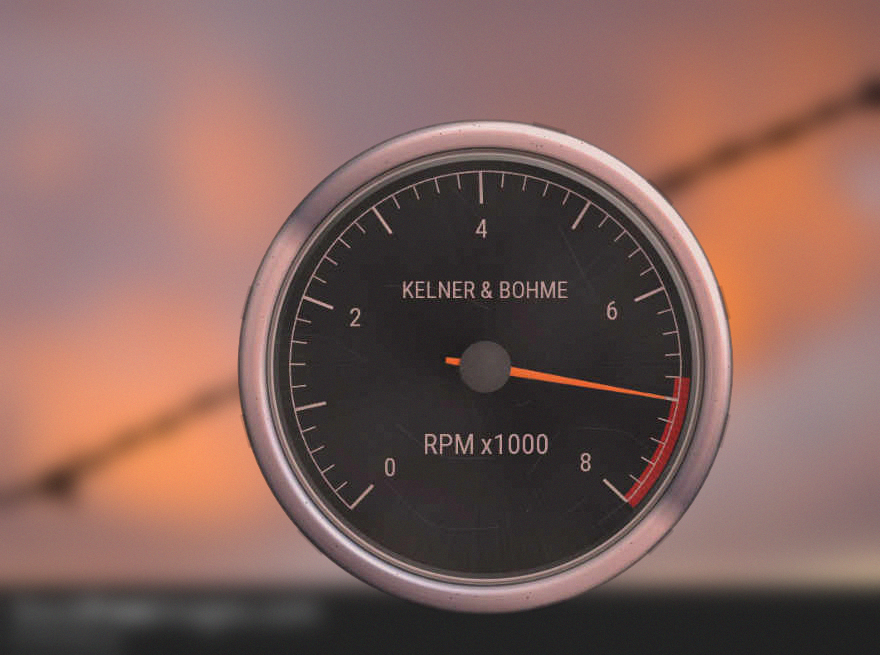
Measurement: 7000 rpm
